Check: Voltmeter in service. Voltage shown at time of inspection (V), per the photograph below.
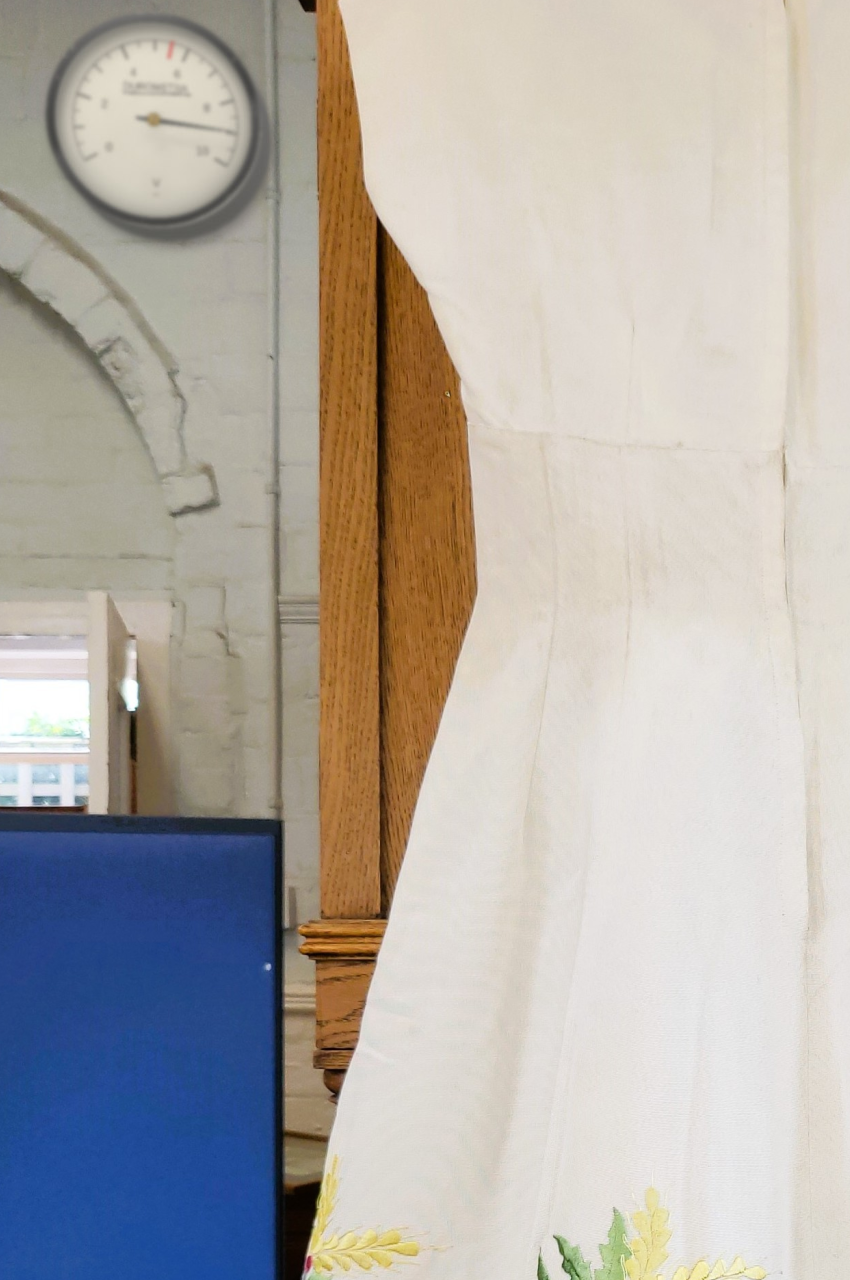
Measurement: 9 V
